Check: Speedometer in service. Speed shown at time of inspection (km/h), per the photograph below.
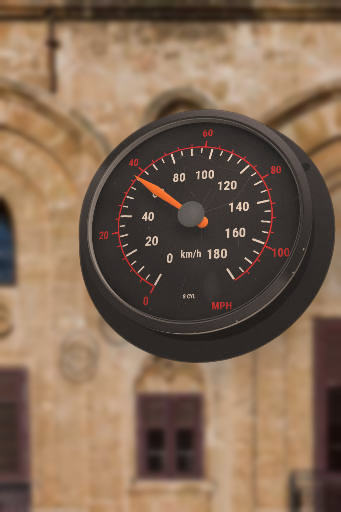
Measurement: 60 km/h
